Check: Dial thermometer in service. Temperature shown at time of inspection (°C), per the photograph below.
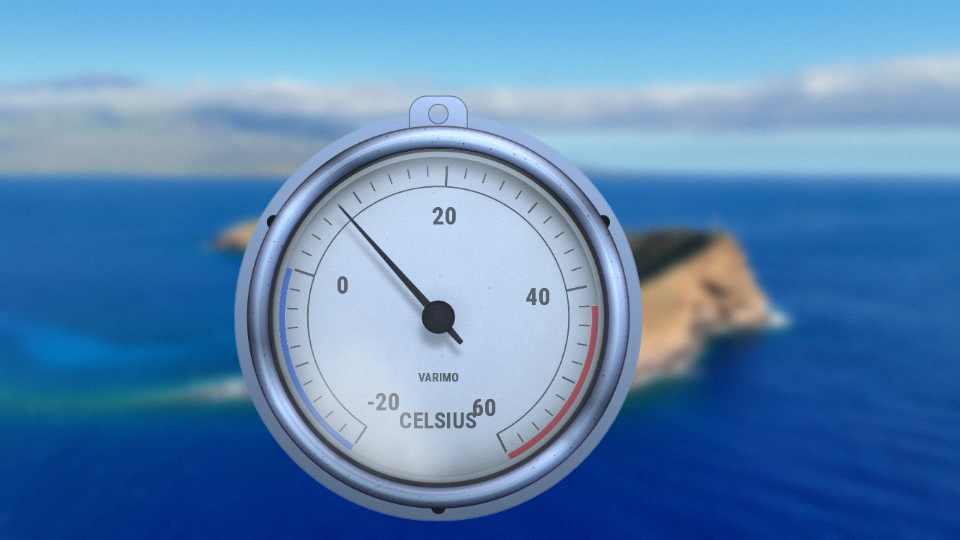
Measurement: 8 °C
